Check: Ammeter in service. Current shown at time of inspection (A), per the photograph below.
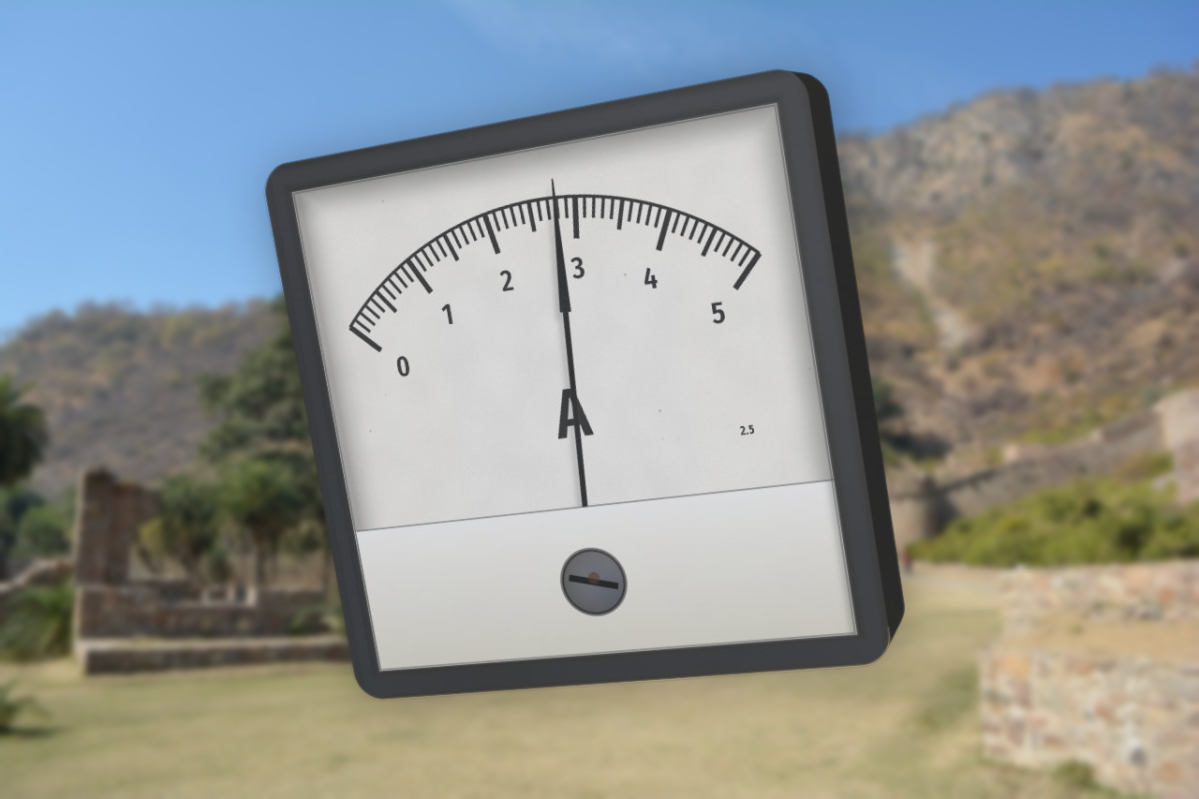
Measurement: 2.8 A
